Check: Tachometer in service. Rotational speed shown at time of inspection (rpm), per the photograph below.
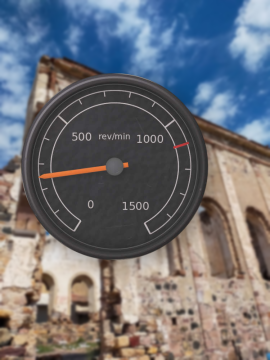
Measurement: 250 rpm
